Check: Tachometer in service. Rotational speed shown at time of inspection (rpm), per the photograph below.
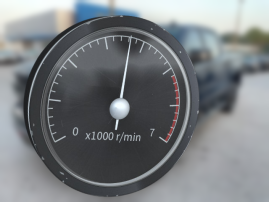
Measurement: 3600 rpm
